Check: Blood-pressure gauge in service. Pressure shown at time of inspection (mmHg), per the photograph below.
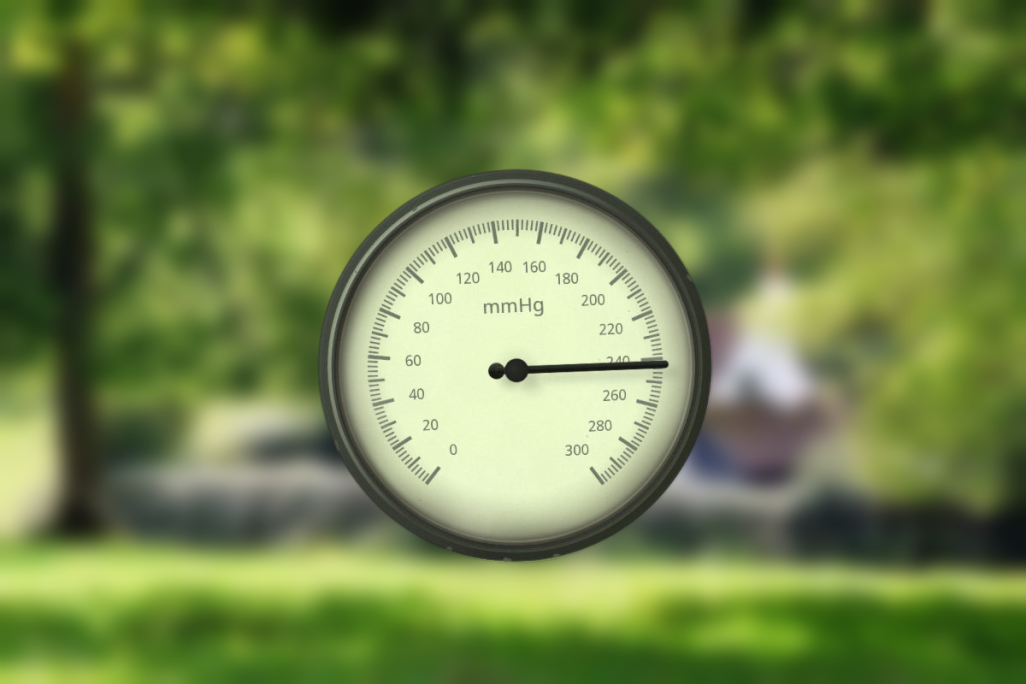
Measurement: 242 mmHg
